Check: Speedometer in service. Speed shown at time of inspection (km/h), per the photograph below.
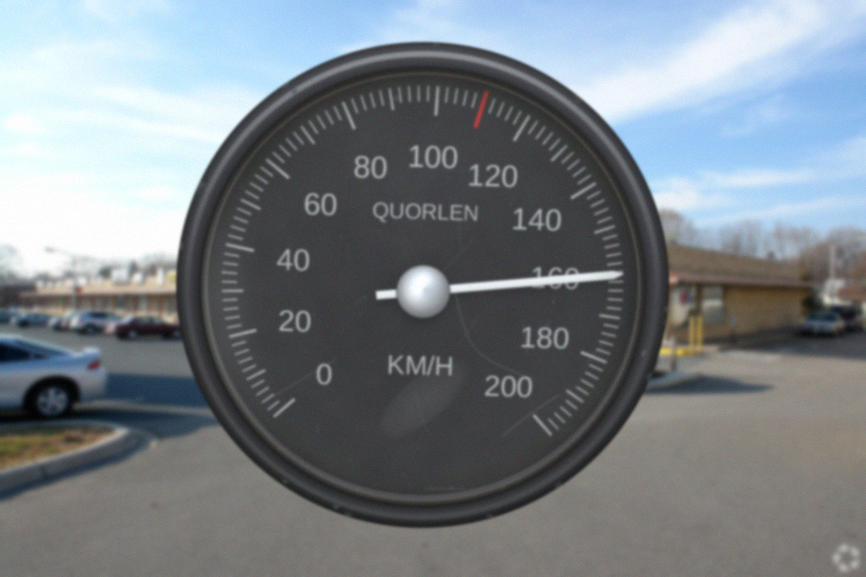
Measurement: 160 km/h
